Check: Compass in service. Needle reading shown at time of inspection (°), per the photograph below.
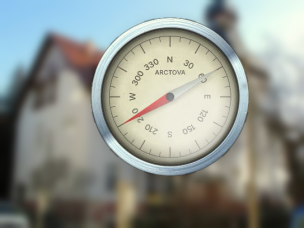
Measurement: 240 °
